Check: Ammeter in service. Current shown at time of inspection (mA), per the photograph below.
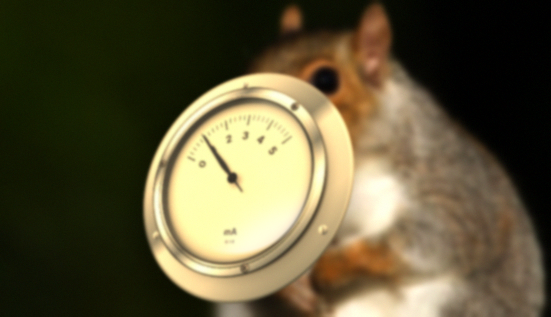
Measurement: 1 mA
